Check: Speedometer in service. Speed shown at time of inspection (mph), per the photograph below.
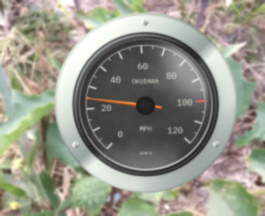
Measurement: 25 mph
